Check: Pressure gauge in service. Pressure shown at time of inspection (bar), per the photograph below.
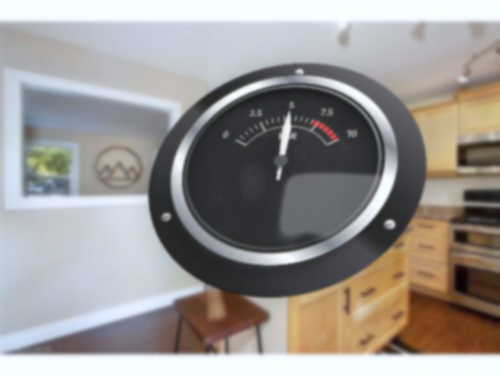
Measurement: 5 bar
